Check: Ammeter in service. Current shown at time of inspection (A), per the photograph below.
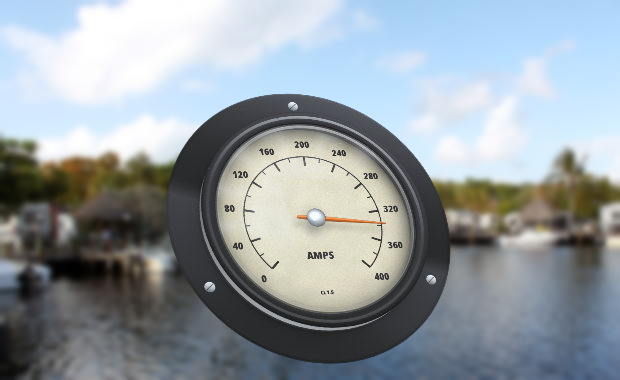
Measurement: 340 A
